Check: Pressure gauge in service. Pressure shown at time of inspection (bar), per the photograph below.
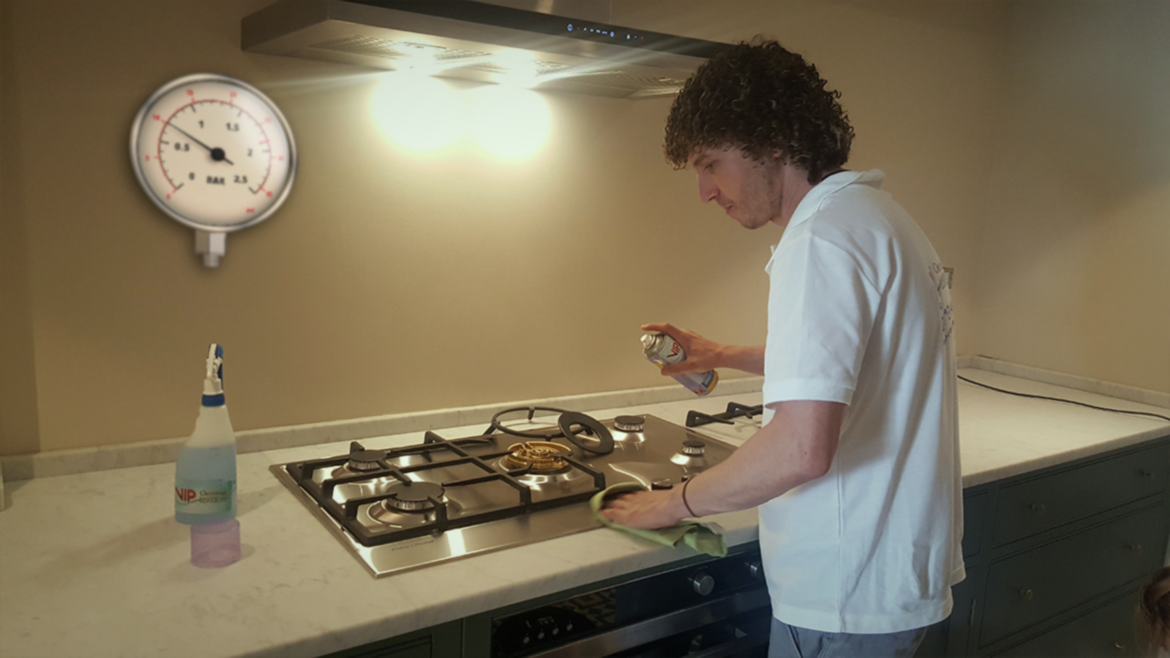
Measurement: 0.7 bar
